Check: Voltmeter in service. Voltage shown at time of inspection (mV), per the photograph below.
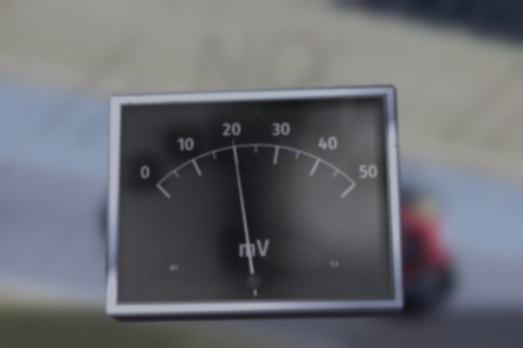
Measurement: 20 mV
